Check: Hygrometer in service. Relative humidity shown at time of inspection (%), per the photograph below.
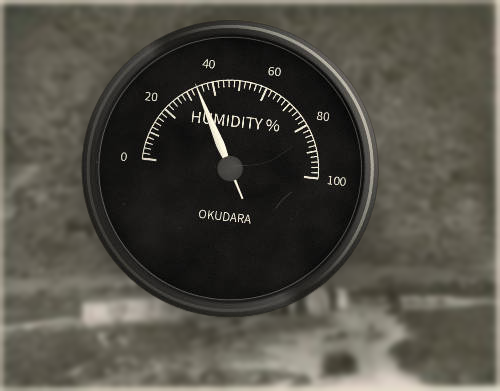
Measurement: 34 %
